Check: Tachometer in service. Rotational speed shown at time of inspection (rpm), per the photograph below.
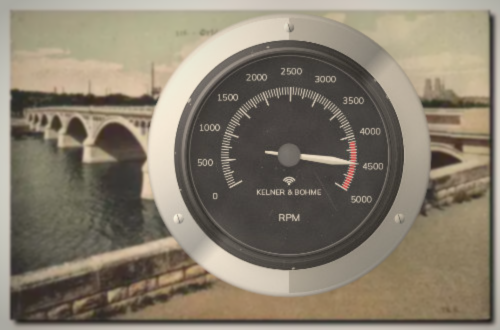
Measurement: 4500 rpm
